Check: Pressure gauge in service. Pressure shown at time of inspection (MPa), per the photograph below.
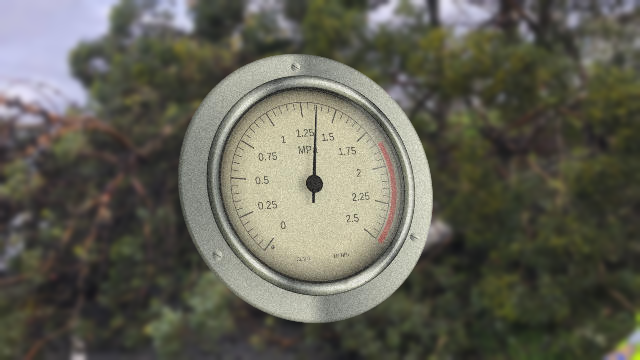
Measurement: 1.35 MPa
